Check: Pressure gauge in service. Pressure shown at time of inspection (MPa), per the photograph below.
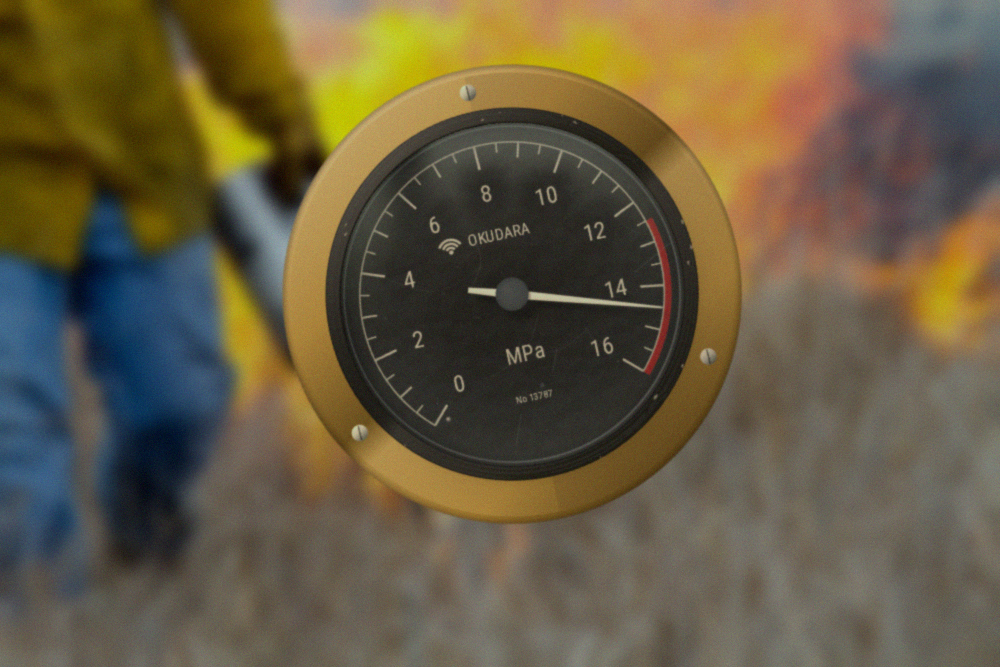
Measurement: 14.5 MPa
